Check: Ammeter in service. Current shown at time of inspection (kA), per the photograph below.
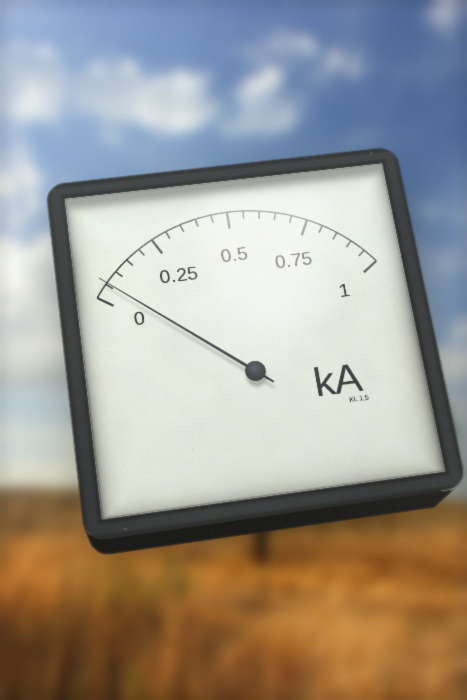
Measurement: 0.05 kA
